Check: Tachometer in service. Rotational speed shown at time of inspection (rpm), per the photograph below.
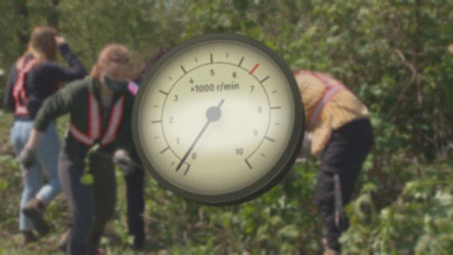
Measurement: 250 rpm
